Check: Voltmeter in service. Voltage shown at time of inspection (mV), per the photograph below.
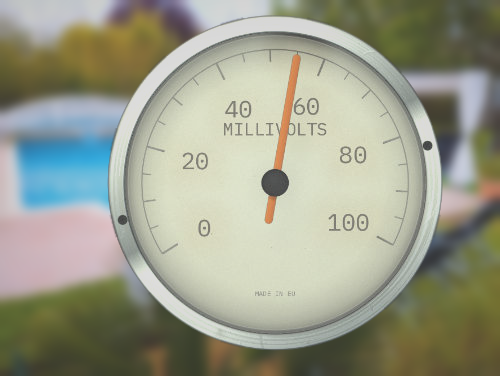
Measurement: 55 mV
